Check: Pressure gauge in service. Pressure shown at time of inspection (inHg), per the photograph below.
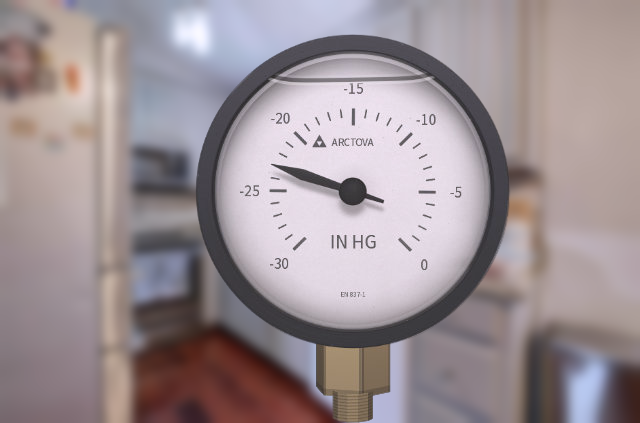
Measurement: -23 inHg
